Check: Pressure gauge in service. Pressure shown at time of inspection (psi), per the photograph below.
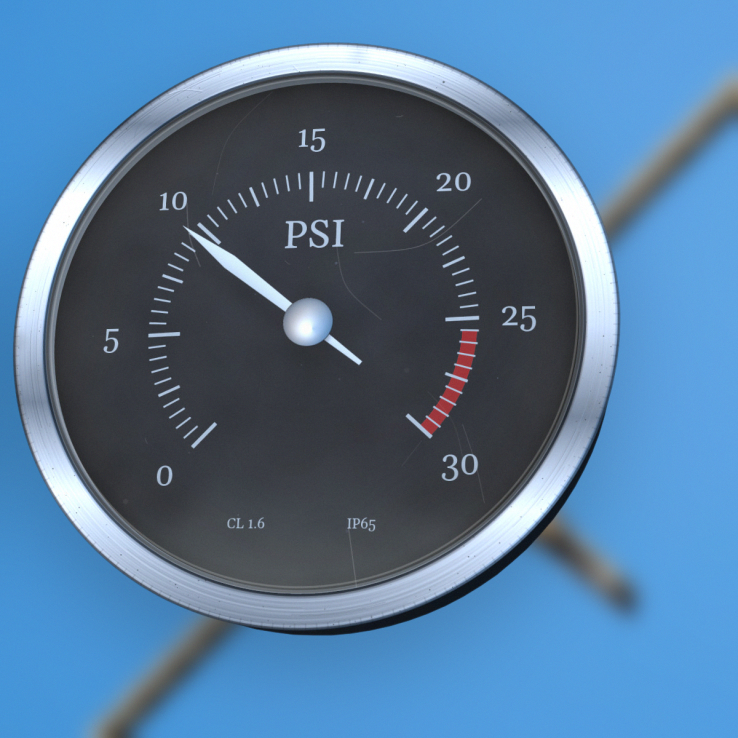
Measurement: 9.5 psi
